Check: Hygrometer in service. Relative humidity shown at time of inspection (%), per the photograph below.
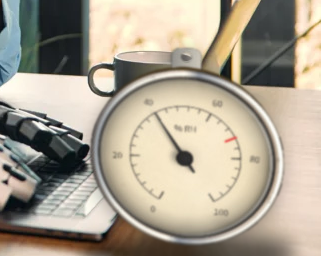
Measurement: 40 %
